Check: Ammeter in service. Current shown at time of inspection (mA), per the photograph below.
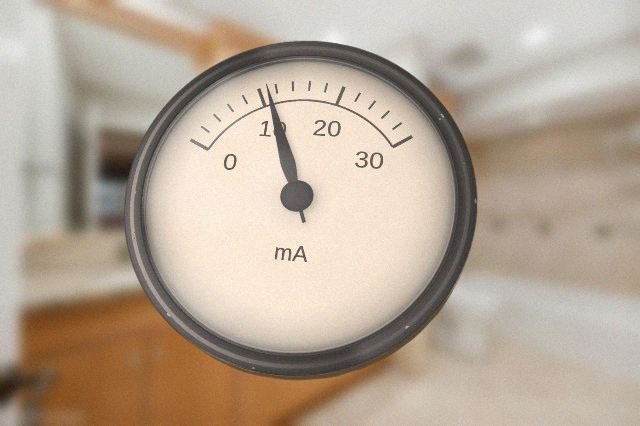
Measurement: 11 mA
